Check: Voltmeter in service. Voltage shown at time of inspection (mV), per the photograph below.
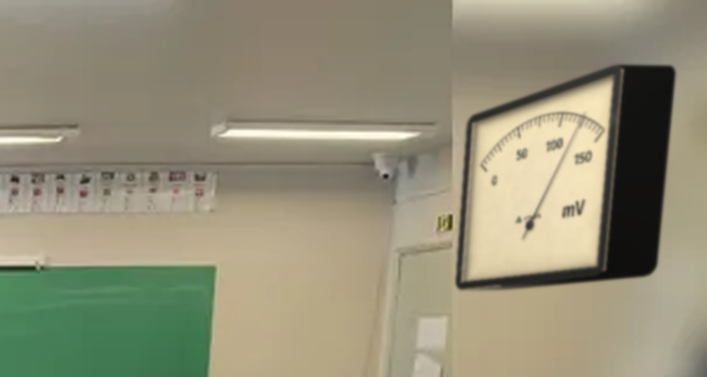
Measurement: 125 mV
